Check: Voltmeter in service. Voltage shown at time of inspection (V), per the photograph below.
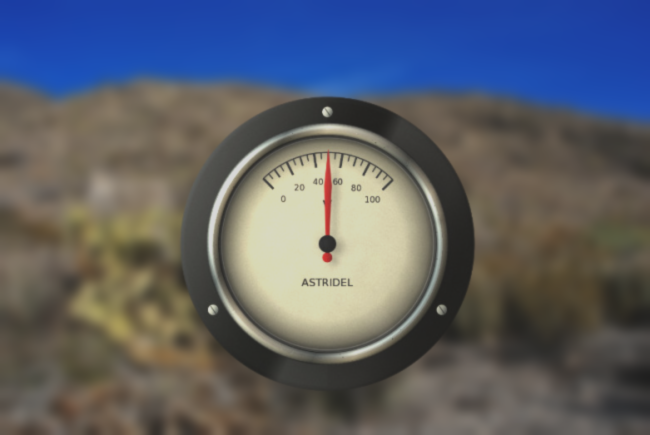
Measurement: 50 V
